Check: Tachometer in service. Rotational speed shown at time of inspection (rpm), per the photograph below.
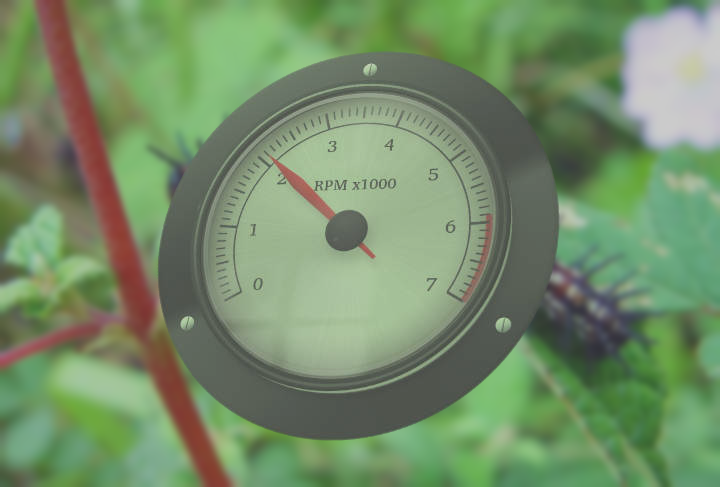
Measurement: 2100 rpm
